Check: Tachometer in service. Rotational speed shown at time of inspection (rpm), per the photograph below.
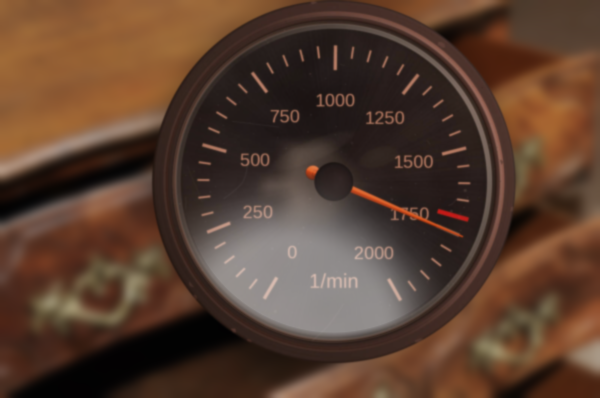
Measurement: 1750 rpm
